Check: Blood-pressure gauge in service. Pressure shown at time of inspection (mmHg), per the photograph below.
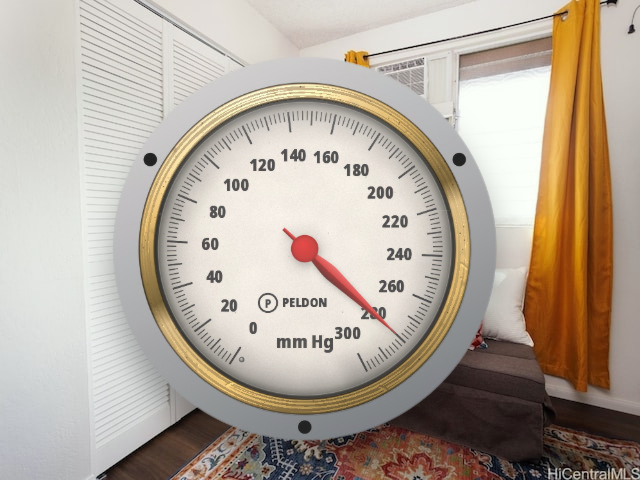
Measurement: 280 mmHg
